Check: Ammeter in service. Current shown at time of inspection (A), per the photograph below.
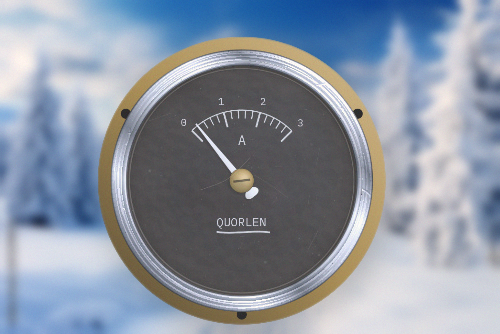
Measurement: 0.2 A
